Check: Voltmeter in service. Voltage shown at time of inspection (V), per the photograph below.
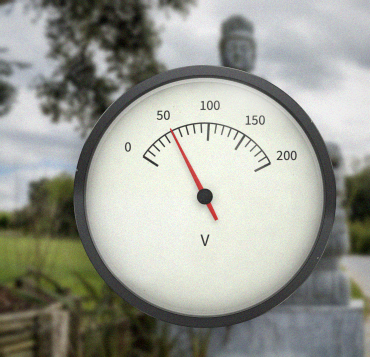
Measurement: 50 V
